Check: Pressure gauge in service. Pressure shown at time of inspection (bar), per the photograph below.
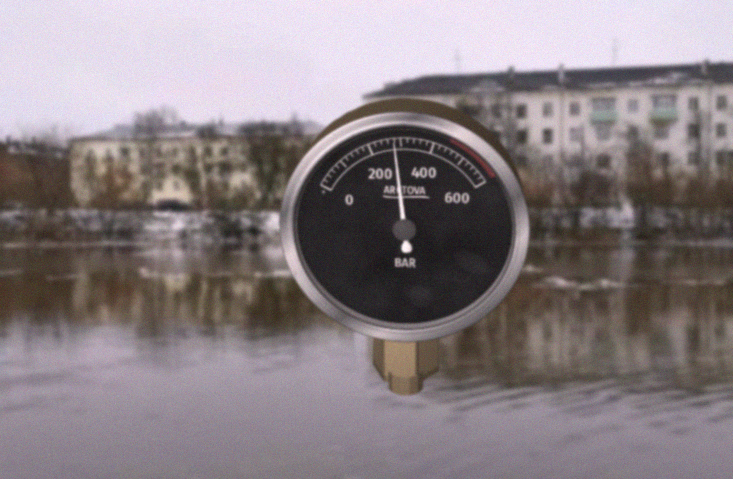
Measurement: 280 bar
